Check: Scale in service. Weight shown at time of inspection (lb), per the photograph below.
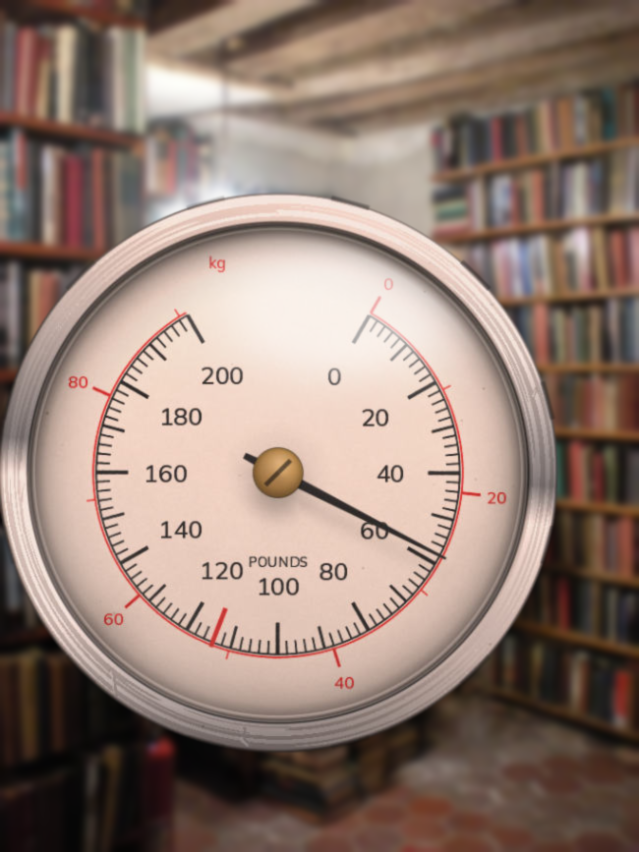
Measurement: 58 lb
